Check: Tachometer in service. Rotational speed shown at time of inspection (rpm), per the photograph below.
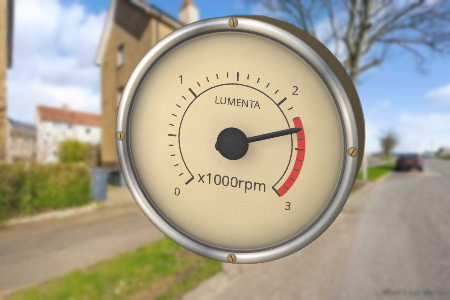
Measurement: 2300 rpm
